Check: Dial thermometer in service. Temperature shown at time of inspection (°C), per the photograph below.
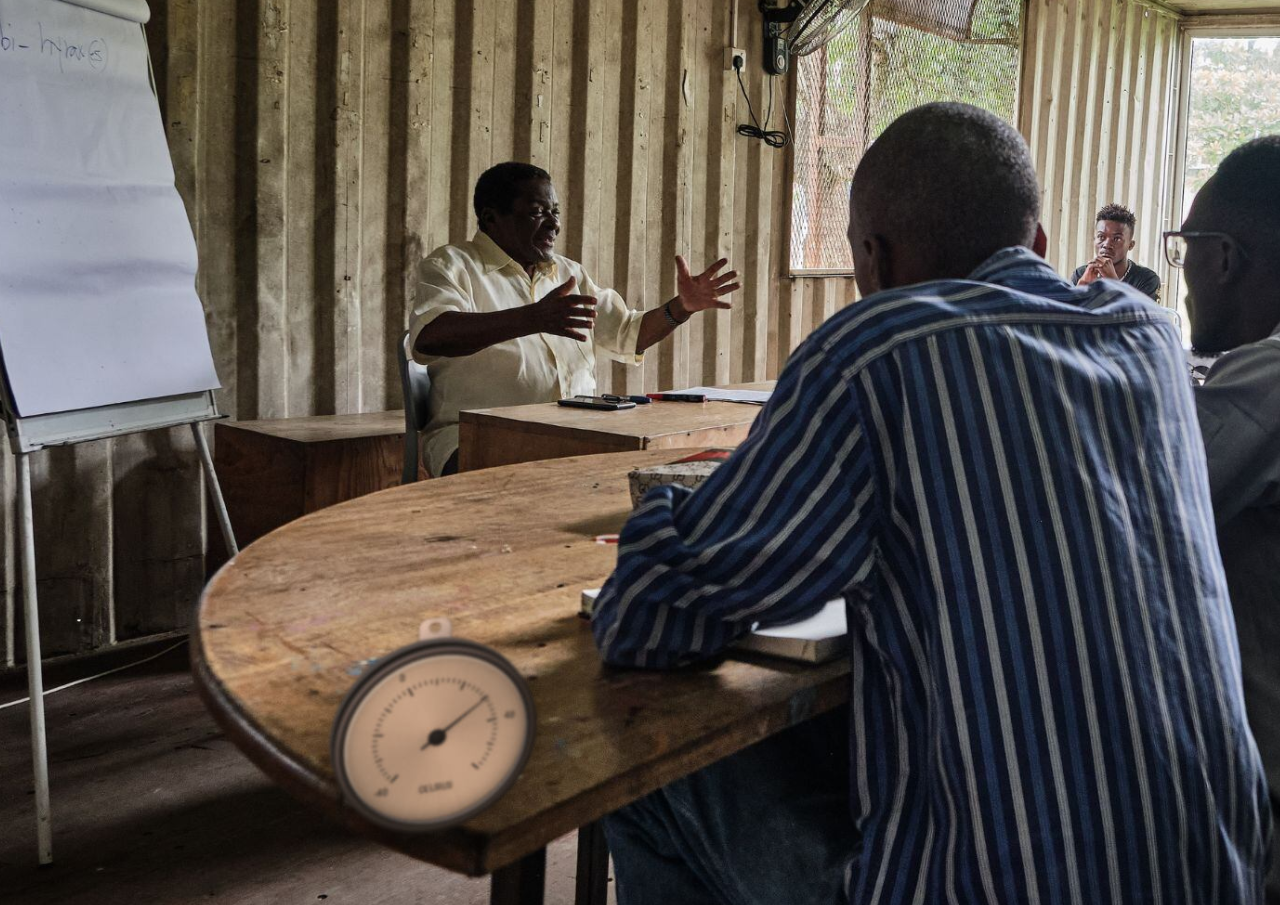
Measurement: 30 °C
